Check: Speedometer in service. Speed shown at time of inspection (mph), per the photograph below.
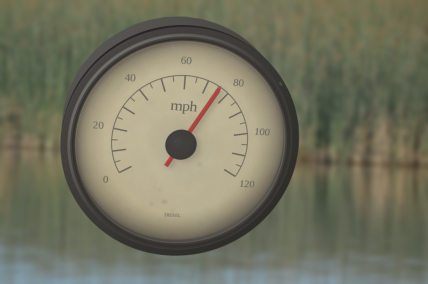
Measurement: 75 mph
